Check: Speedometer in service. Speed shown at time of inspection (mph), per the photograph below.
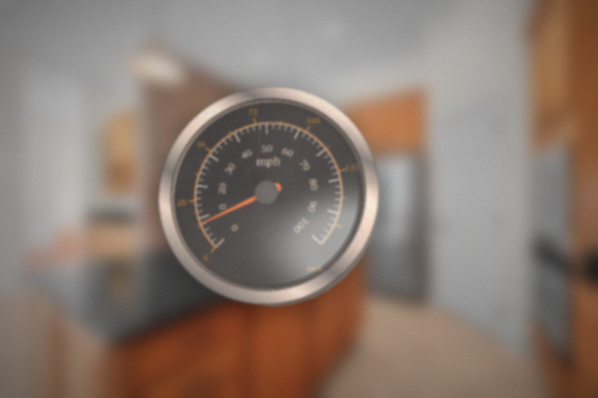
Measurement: 8 mph
